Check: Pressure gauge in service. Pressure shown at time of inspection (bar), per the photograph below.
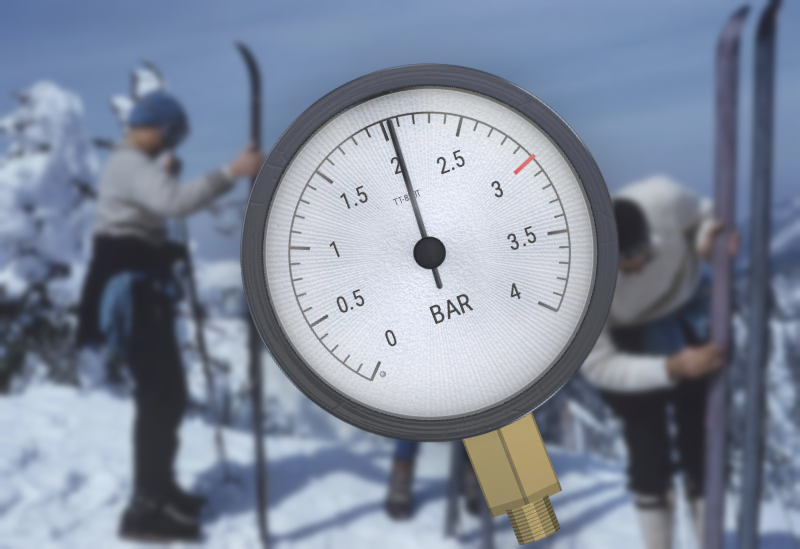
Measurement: 2.05 bar
